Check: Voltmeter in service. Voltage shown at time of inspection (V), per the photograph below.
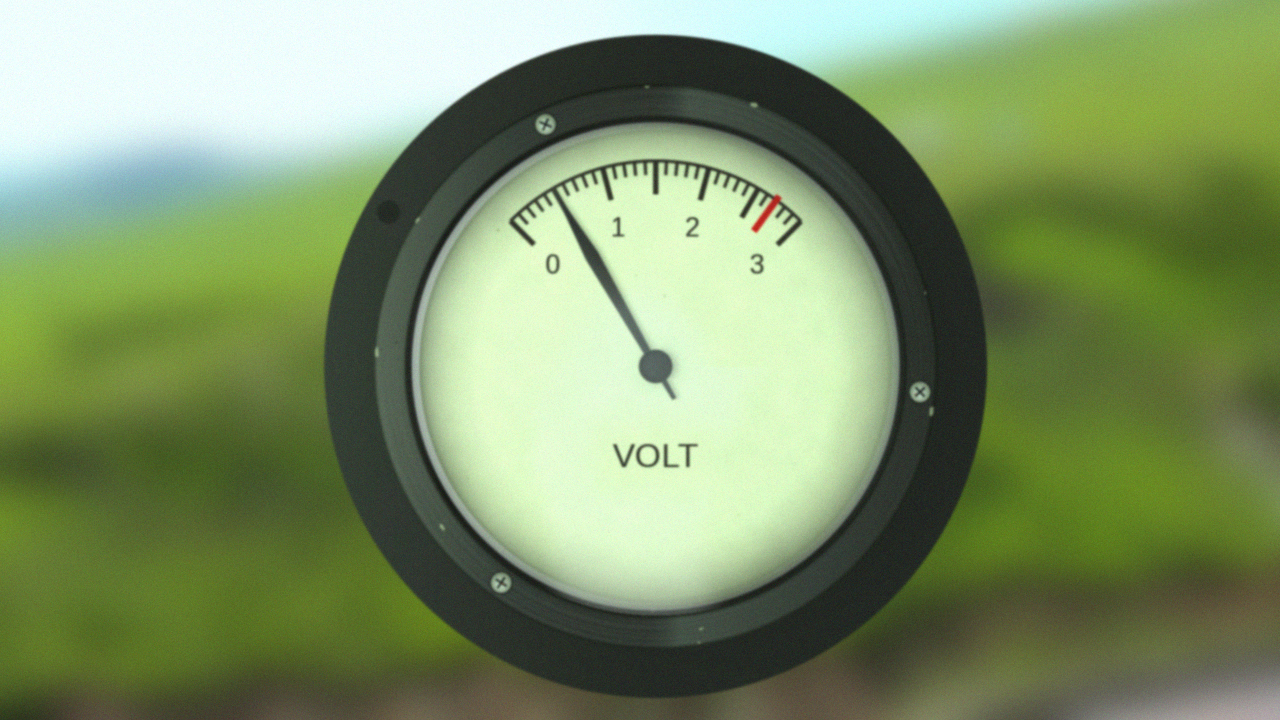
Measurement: 0.5 V
